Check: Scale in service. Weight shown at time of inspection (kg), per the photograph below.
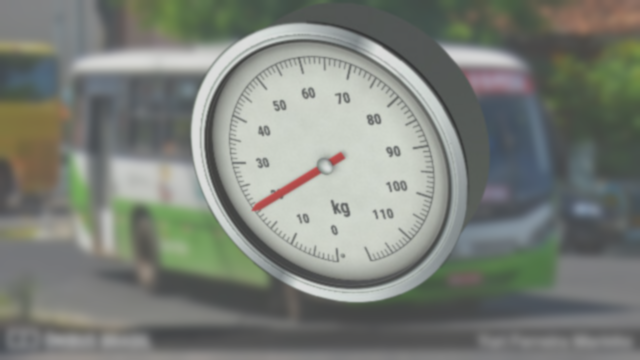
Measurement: 20 kg
